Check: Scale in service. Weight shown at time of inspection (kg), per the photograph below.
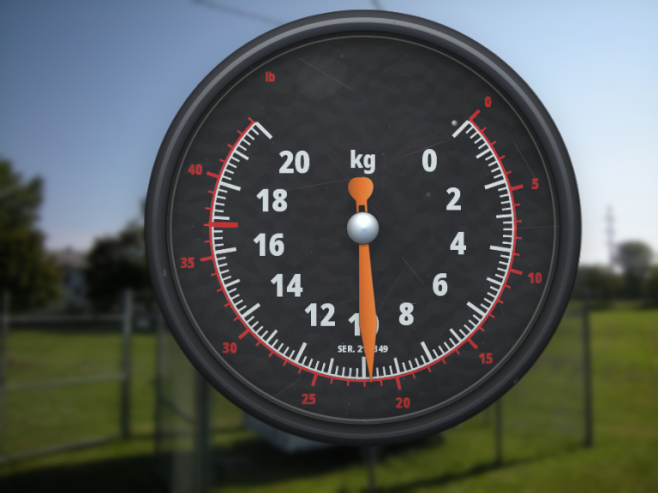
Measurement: 9.8 kg
